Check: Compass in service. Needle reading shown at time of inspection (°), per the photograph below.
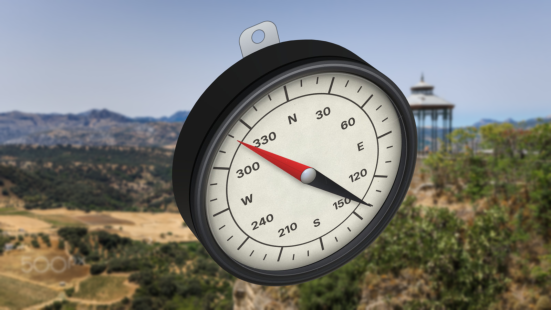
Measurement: 320 °
